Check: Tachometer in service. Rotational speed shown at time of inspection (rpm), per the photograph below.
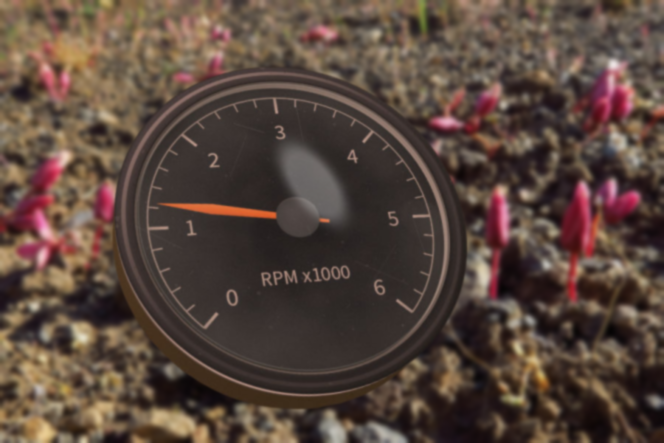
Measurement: 1200 rpm
